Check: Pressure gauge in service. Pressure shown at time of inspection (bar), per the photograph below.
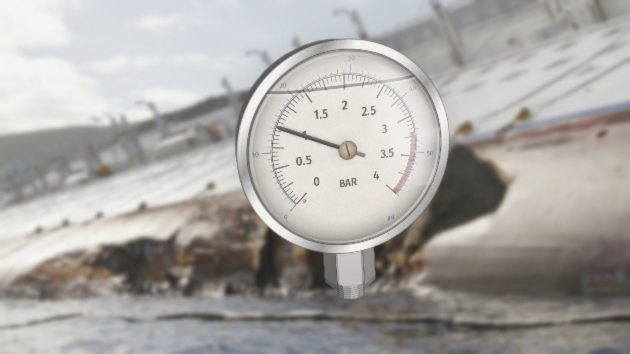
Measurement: 1 bar
